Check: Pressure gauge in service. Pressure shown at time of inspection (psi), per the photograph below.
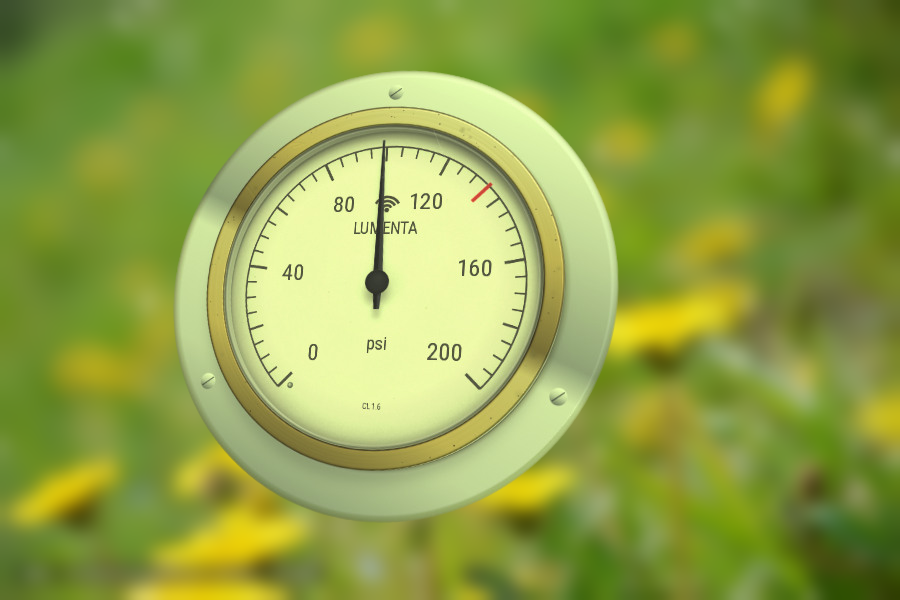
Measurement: 100 psi
